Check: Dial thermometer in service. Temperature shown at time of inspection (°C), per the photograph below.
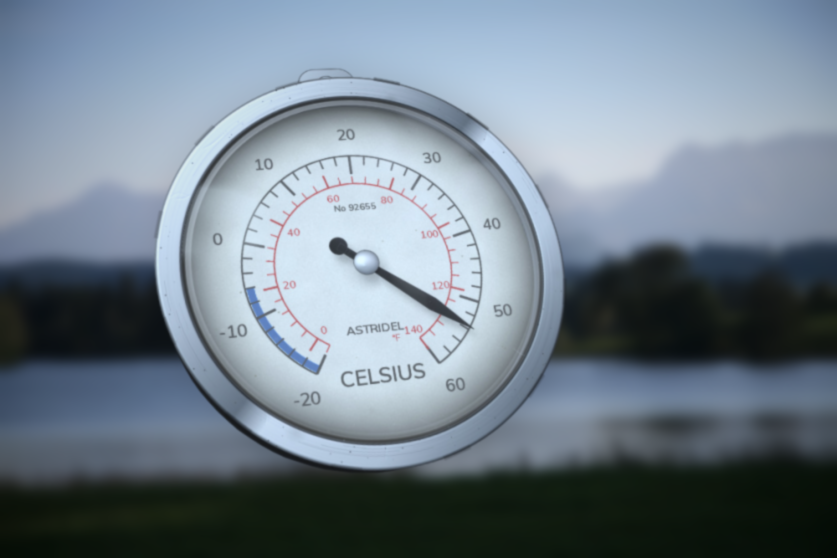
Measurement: 54 °C
